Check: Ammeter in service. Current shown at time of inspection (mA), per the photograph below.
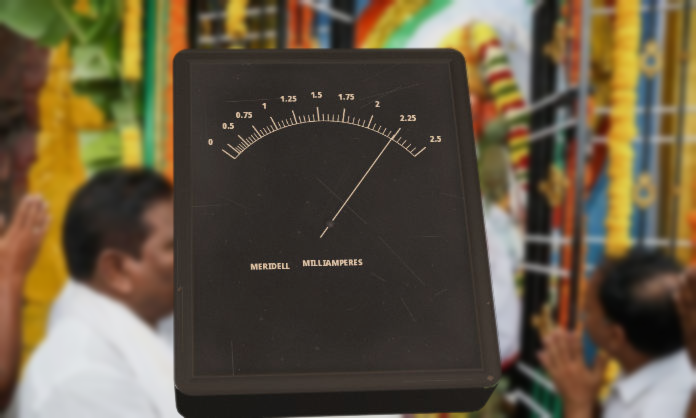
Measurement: 2.25 mA
